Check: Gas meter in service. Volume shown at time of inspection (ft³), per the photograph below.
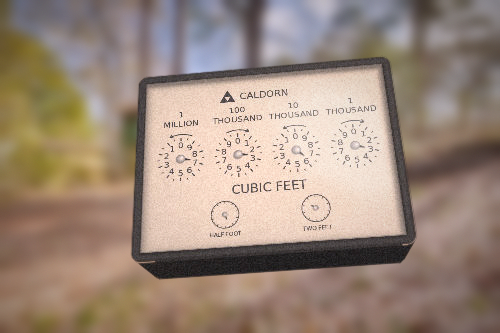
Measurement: 726300 ft³
